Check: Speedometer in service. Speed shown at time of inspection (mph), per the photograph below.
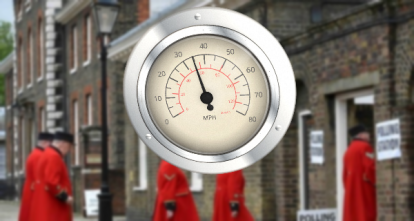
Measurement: 35 mph
